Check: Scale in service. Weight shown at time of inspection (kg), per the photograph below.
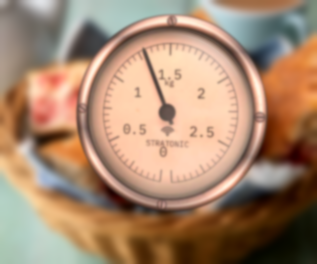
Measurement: 1.3 kg
